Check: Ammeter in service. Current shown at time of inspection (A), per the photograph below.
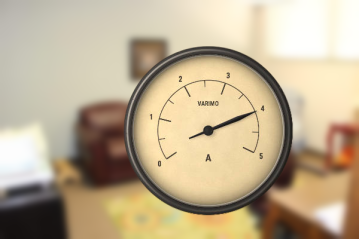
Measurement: 4 A
